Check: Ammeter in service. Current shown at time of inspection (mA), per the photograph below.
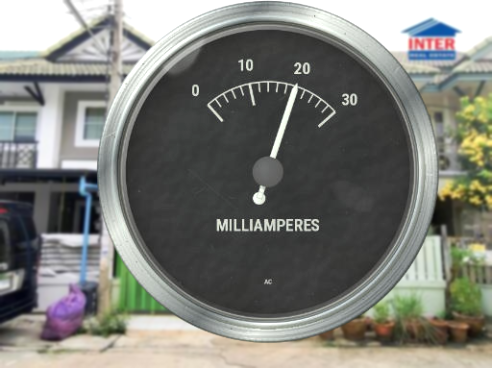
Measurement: 20 mA
